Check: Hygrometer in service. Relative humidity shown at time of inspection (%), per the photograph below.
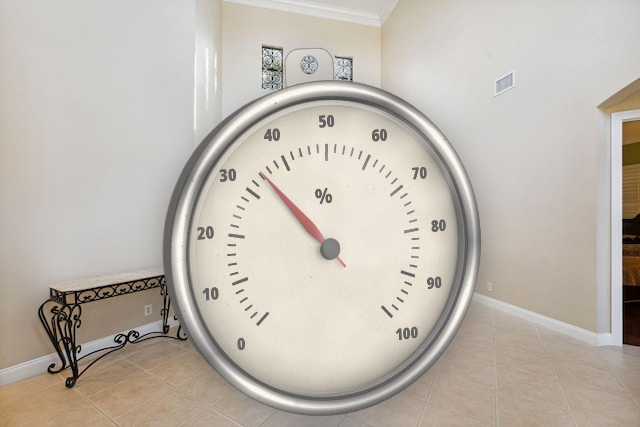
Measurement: 34 %
